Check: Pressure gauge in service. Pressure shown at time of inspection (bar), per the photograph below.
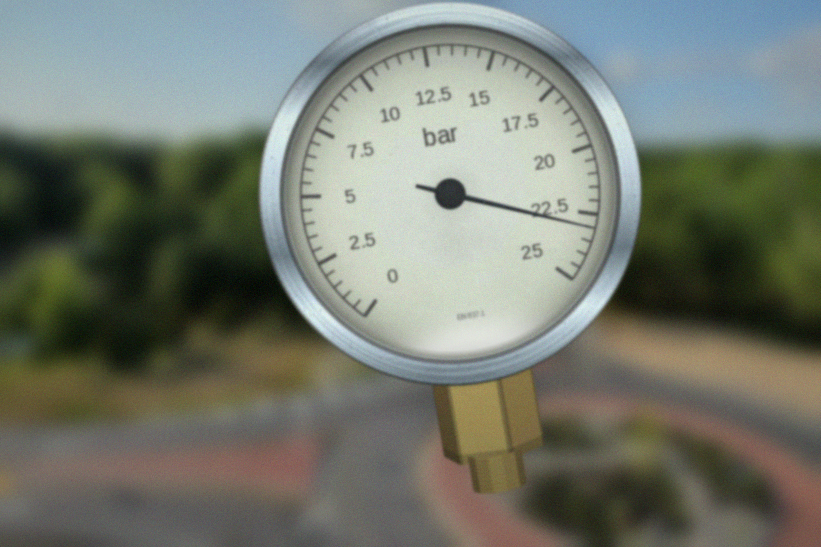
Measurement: 23 bar
